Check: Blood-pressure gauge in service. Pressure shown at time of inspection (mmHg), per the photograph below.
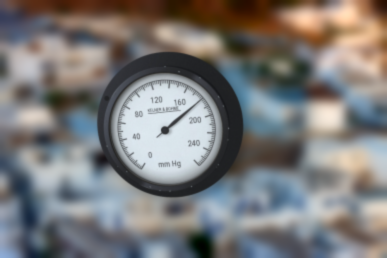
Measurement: 180 mmHg
